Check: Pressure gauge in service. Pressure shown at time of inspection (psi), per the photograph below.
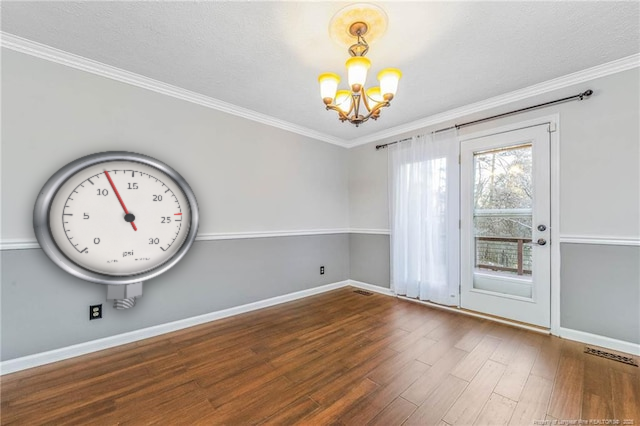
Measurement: 12 psi
